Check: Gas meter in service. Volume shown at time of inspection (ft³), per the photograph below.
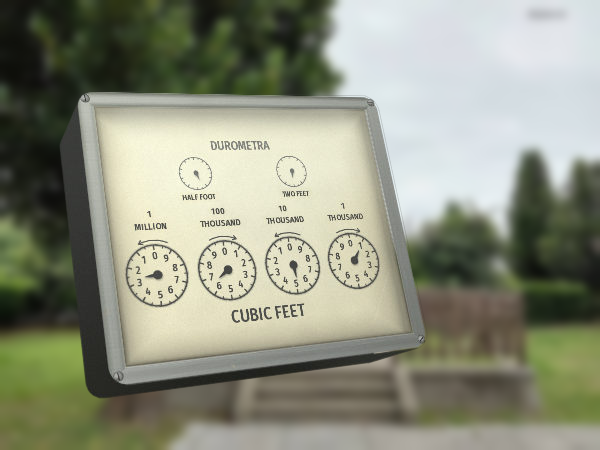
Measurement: 265100 ft³
